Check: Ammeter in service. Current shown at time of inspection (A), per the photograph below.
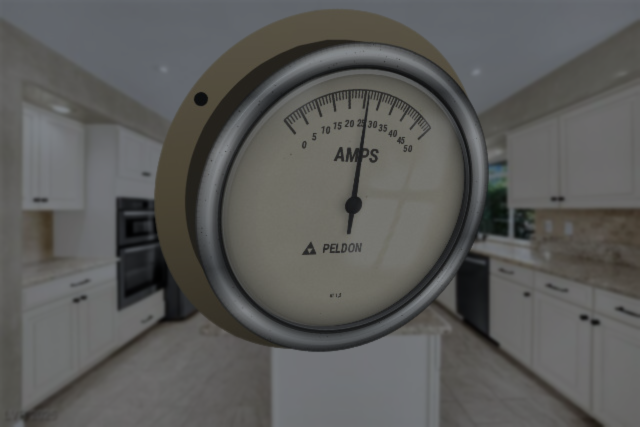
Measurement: 25 A
